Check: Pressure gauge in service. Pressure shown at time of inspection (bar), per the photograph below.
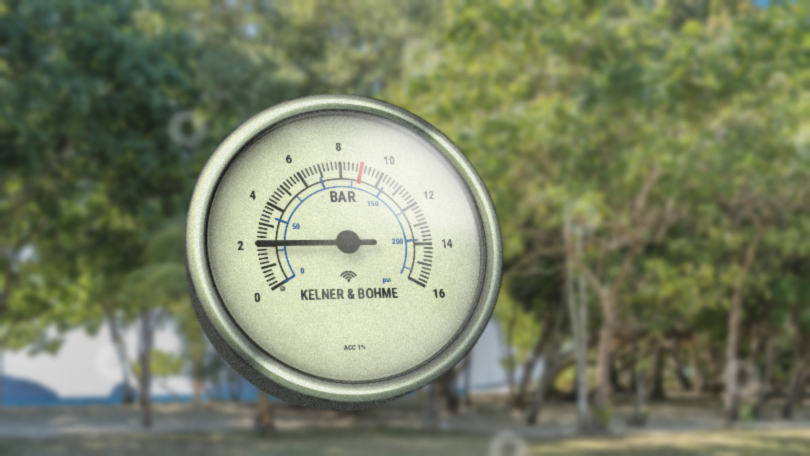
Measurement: 2 bar
